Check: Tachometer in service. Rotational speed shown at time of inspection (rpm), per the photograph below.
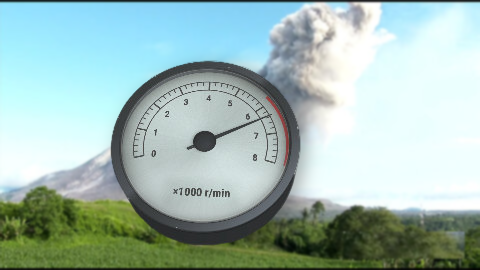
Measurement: 6400 rpm
